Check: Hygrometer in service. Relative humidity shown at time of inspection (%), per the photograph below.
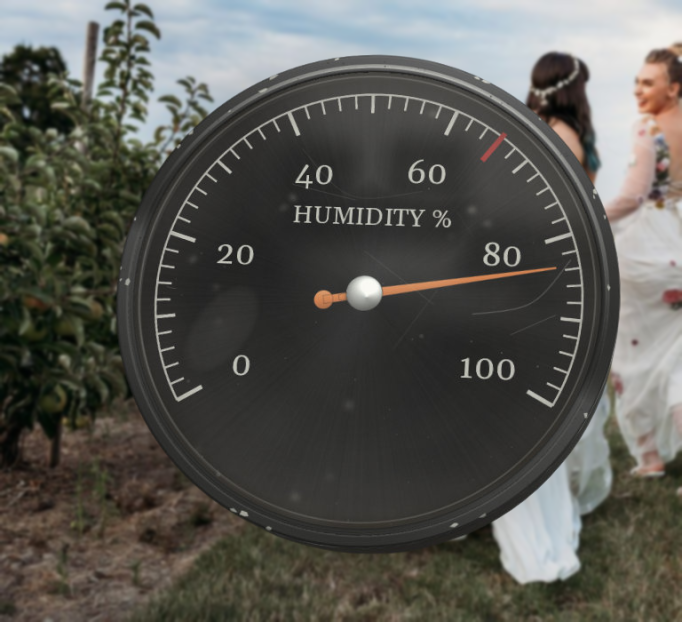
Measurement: 84 %
